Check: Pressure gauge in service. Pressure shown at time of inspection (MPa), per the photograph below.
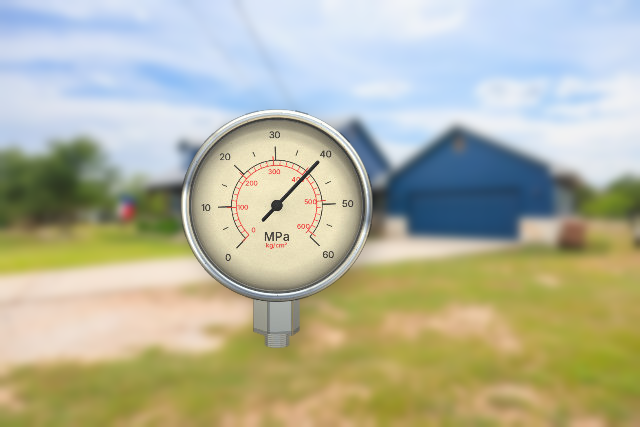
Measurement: 40 MPa
